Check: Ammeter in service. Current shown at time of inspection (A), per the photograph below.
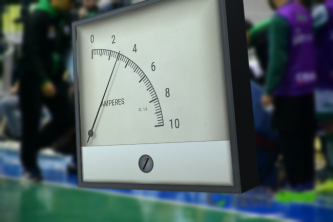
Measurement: 3 A
